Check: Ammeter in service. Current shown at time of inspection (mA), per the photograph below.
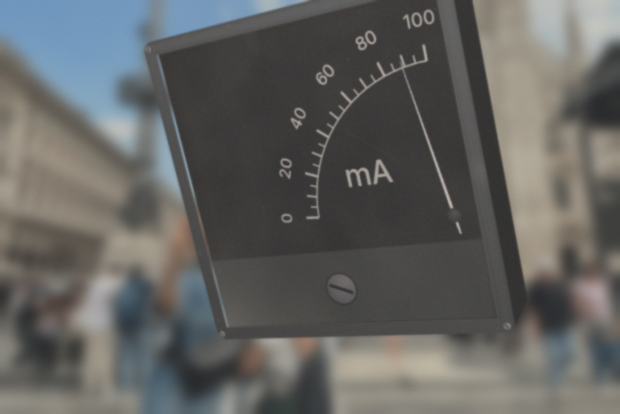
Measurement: 90 mA
